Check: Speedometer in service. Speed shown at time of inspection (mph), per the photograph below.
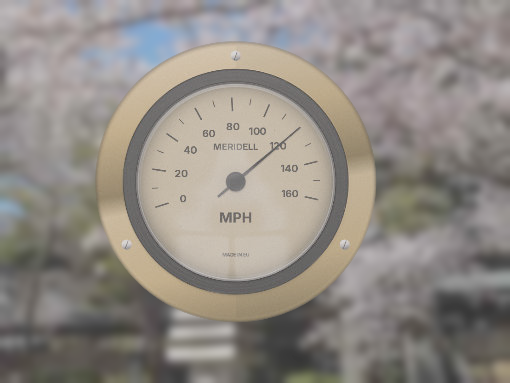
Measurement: 120 mph
